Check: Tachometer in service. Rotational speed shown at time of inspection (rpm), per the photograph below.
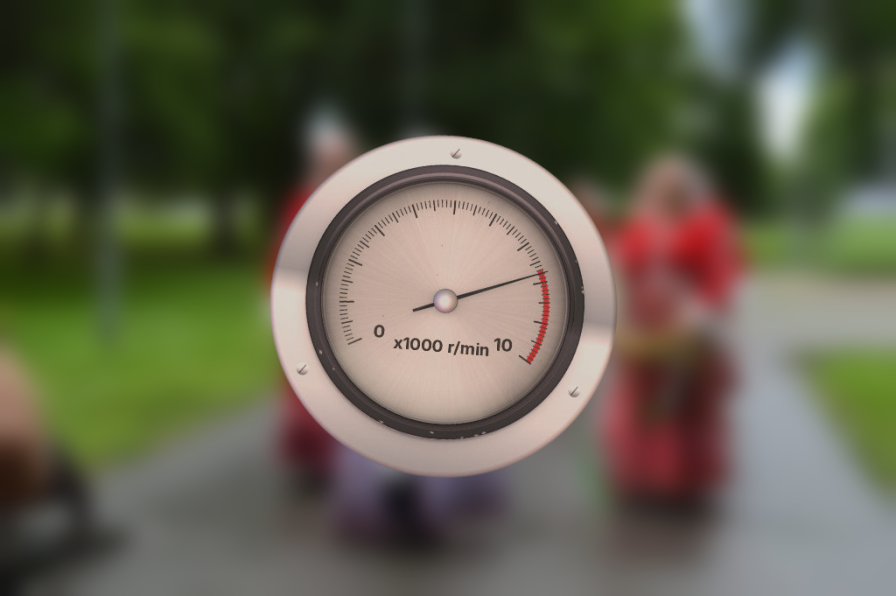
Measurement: 7800 rpm
